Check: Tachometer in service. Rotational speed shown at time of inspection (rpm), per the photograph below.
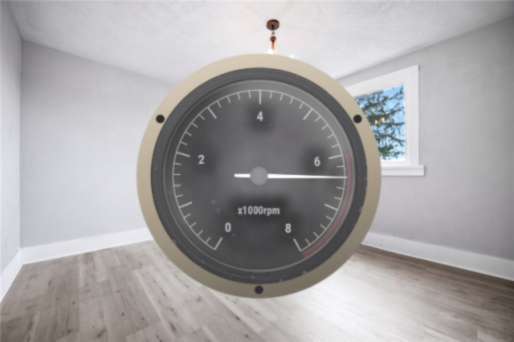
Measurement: 6400 rpm
